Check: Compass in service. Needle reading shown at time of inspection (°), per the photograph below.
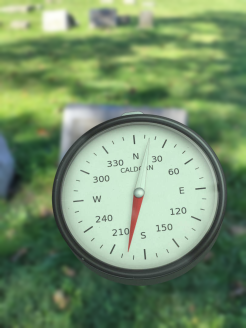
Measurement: 195 °
